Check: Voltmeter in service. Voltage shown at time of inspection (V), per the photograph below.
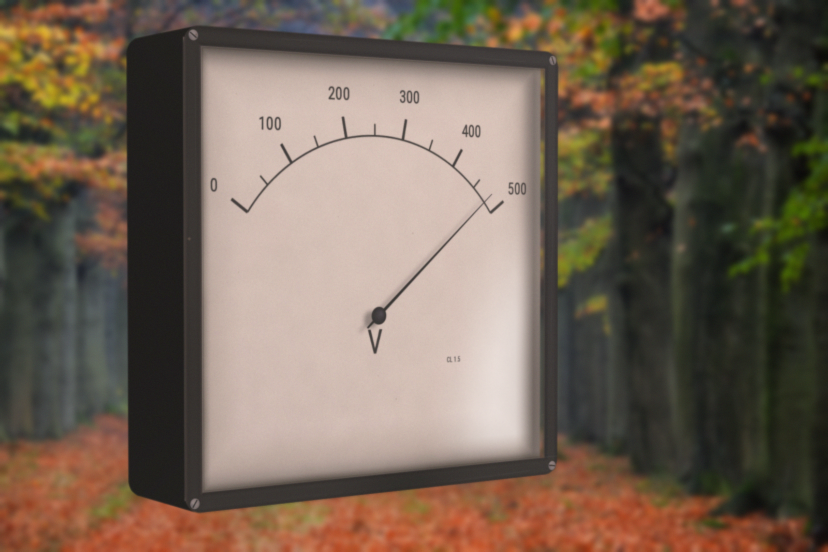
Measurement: 475 V
